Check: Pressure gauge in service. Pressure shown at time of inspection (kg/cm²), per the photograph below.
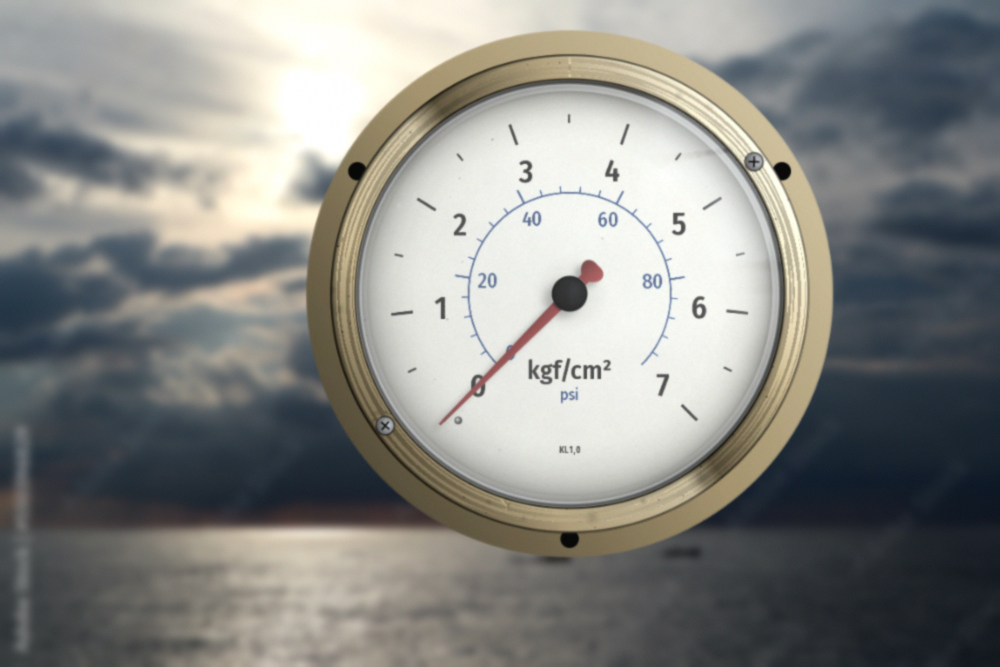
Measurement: 0 kg/cm²
